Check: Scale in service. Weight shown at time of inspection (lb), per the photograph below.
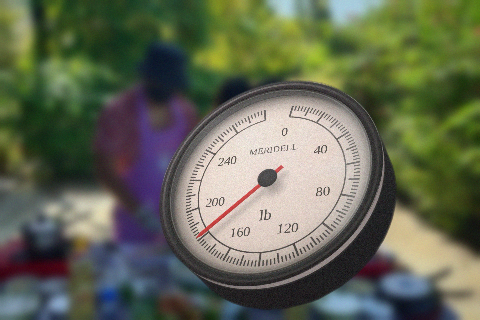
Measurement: 180 lb
